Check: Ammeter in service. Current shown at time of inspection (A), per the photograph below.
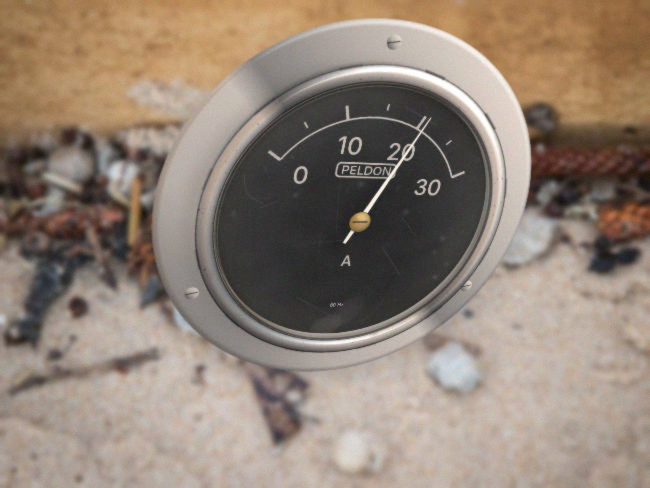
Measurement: 20 A
